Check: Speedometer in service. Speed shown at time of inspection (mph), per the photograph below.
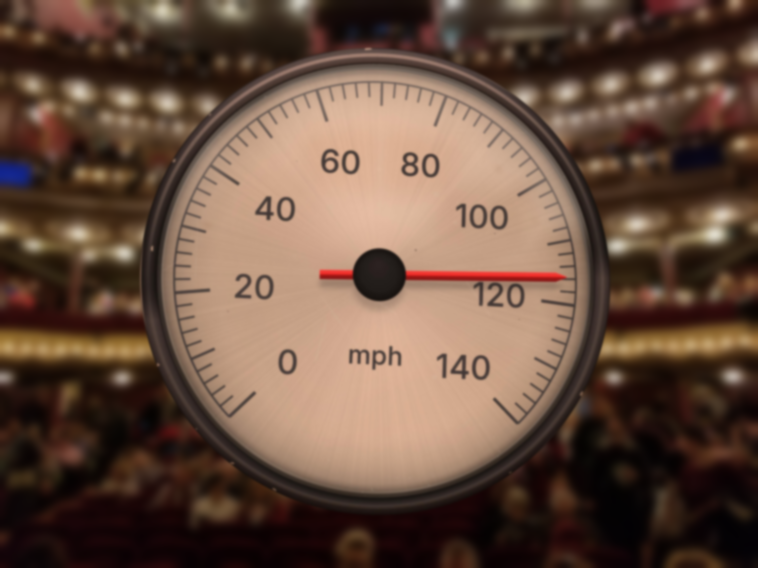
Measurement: 116 mph
